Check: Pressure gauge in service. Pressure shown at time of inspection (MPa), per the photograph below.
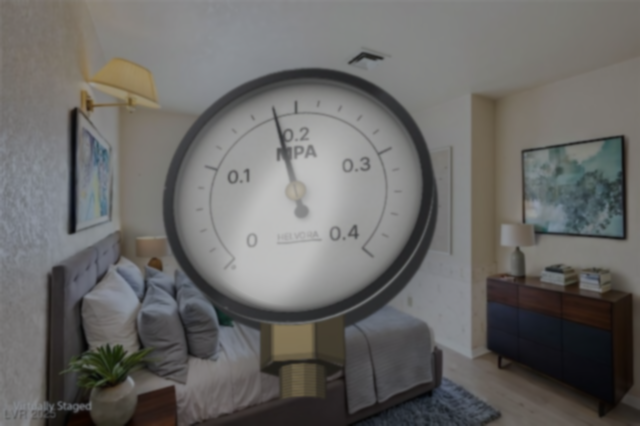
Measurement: 0.18 MPa
